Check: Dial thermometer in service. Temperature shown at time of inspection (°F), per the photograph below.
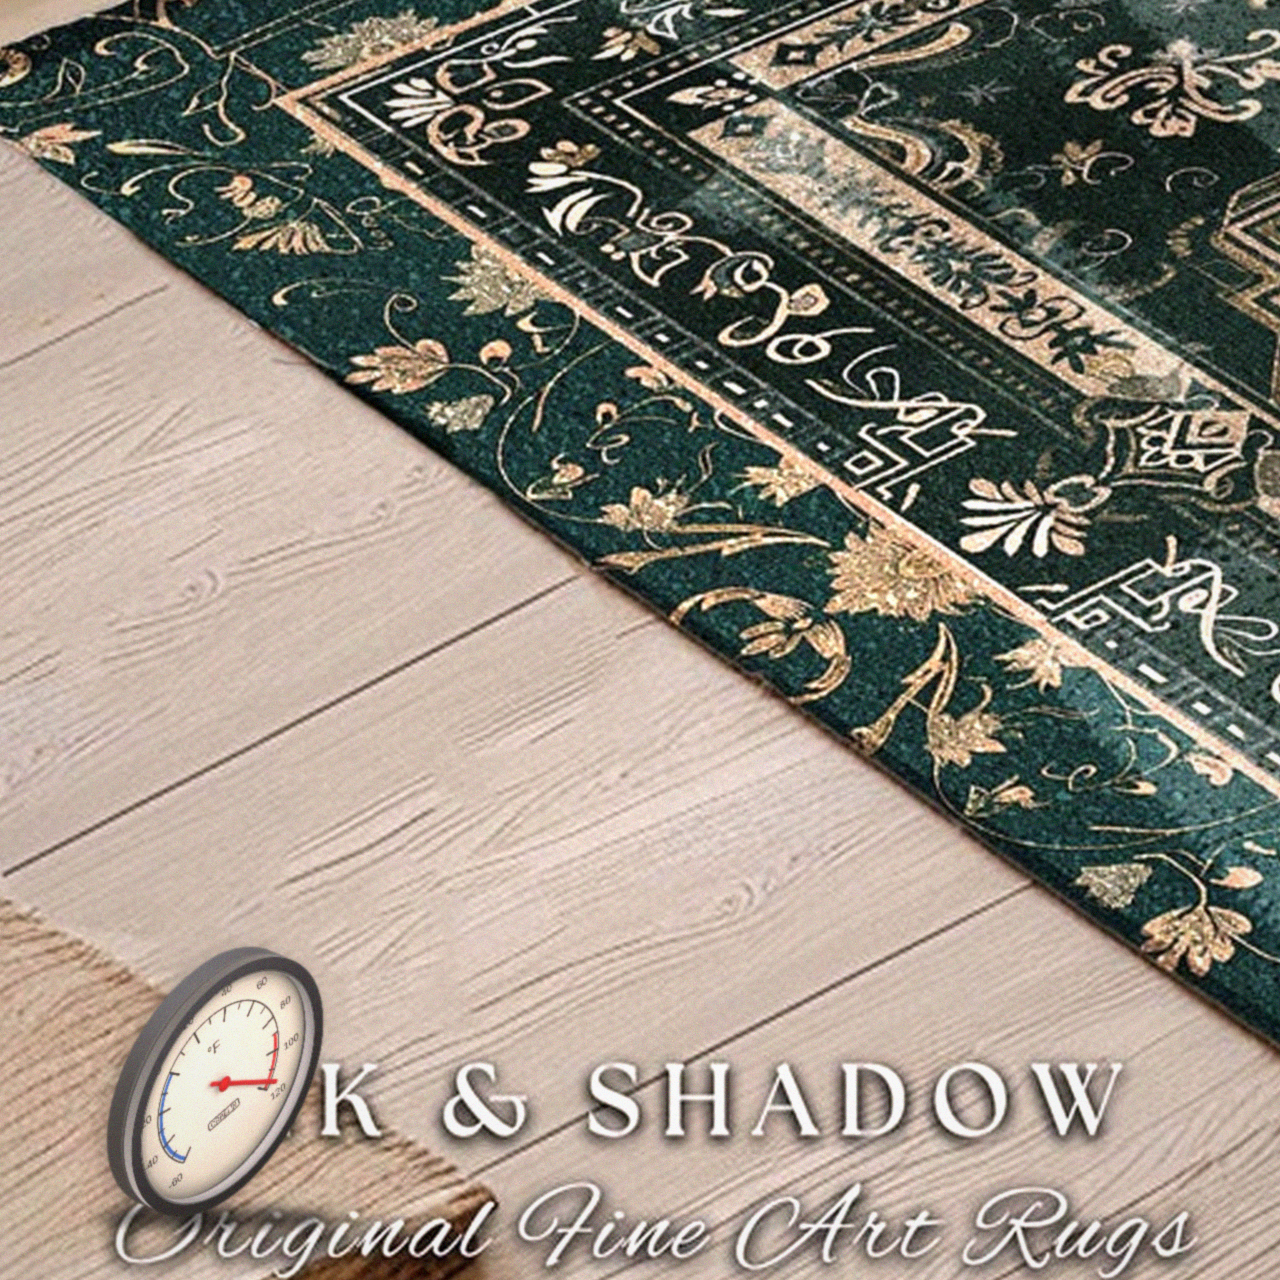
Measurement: 115 °F
